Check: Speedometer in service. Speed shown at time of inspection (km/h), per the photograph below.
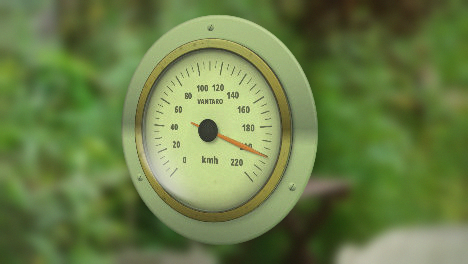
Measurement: 200 km/h
